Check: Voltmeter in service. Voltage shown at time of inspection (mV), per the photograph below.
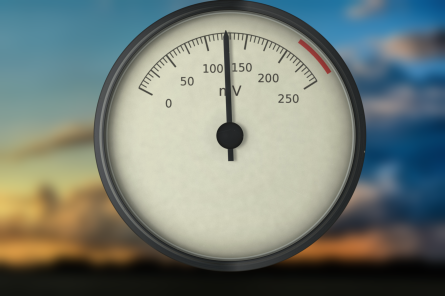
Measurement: 125 mV
